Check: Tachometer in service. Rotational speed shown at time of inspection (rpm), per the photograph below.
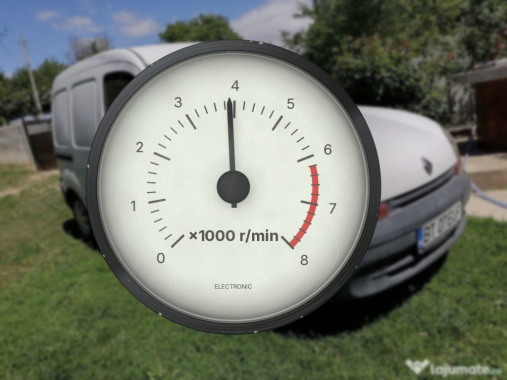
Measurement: 3900 rpm
